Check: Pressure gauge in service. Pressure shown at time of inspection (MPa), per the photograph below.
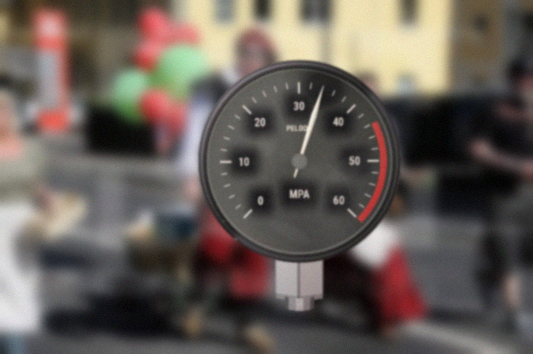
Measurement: 34 MPa
